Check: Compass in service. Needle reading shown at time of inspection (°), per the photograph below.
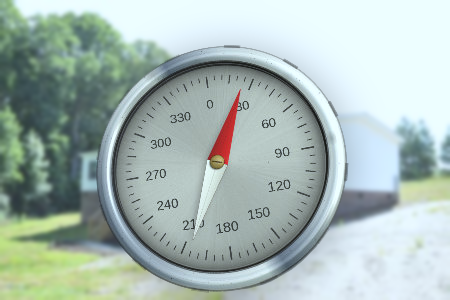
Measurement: 25 °
